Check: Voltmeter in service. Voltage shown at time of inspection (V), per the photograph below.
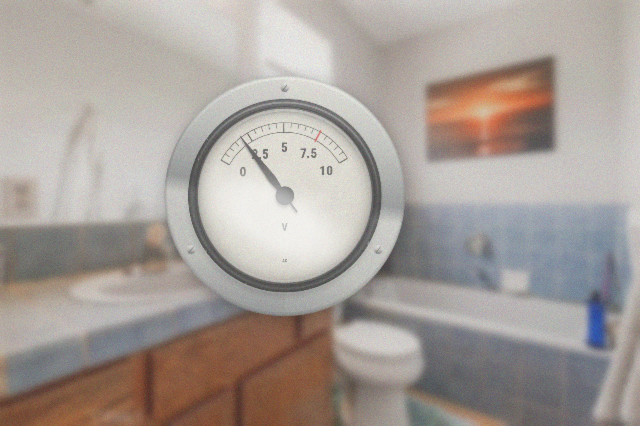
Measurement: 2 V
